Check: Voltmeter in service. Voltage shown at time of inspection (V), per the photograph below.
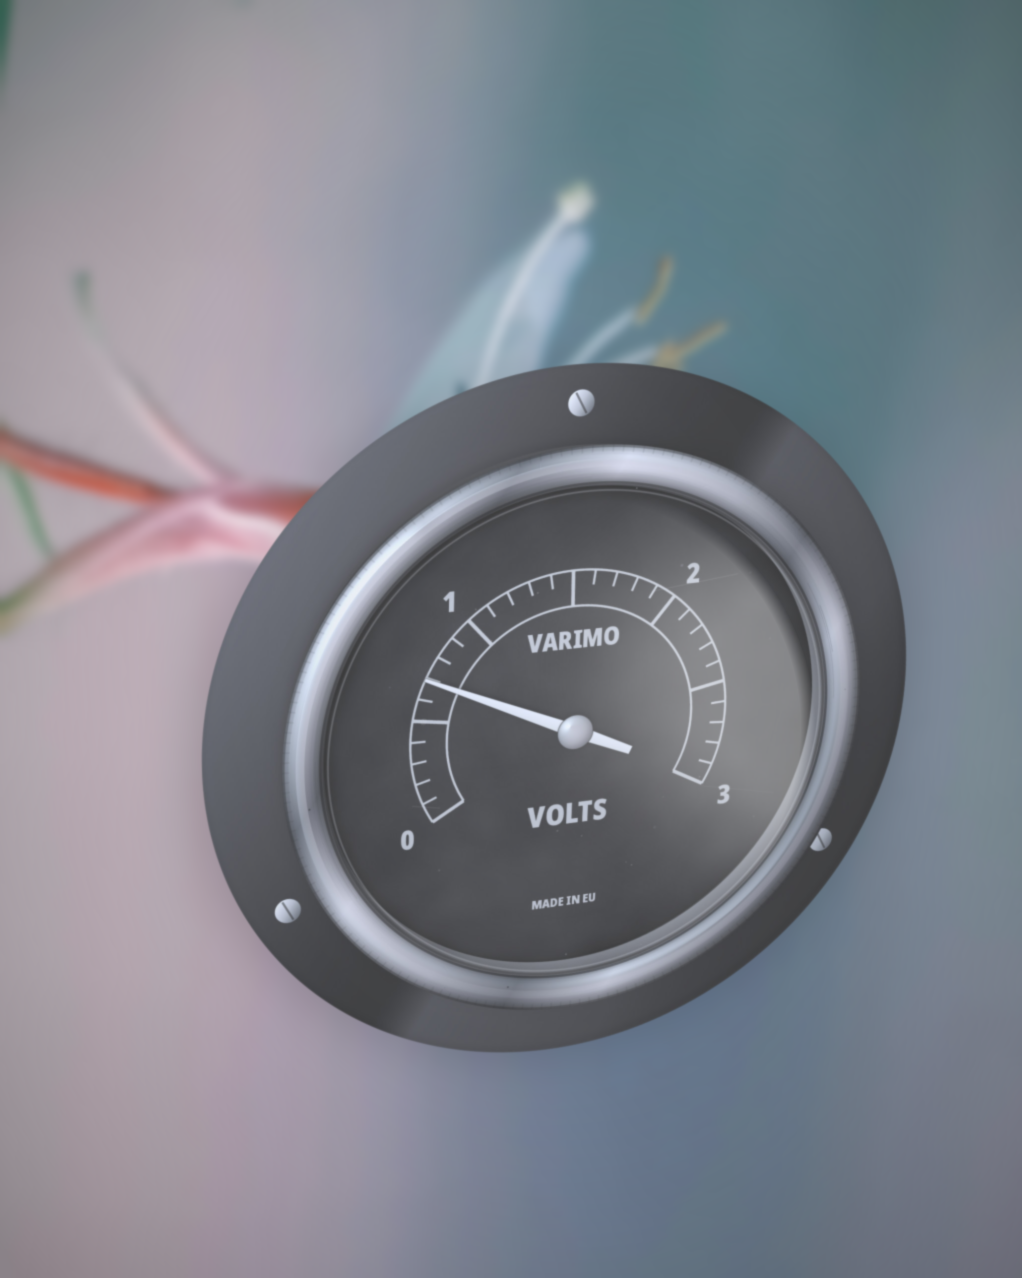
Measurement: 0.7 V
